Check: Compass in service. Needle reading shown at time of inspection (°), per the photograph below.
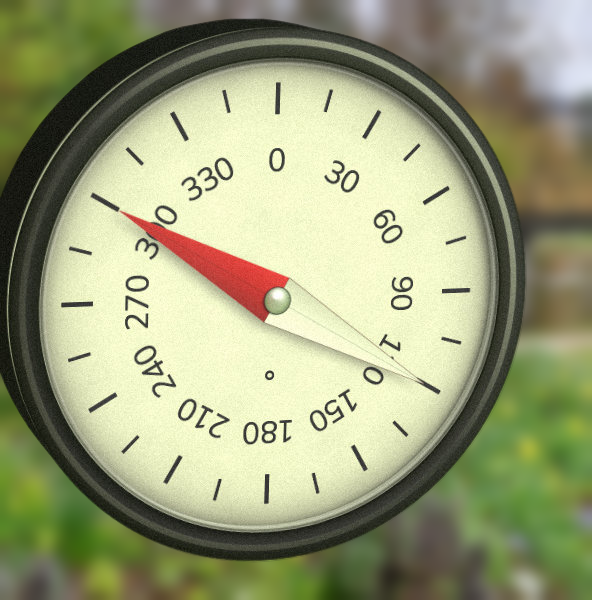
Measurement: 300 °
